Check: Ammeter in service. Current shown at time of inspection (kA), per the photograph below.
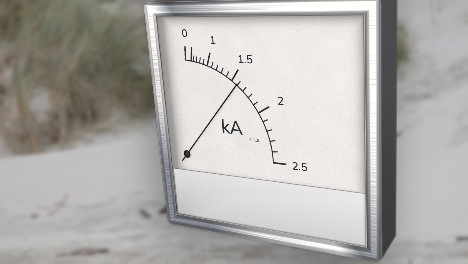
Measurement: 1.6 kA
